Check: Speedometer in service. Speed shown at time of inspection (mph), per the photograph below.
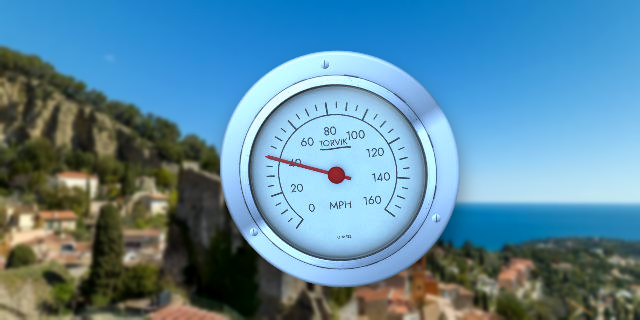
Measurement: 40 mph
